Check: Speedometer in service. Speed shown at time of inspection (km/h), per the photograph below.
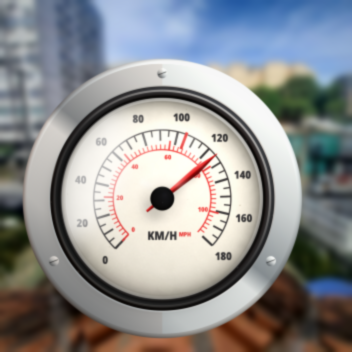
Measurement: 125 km/h
